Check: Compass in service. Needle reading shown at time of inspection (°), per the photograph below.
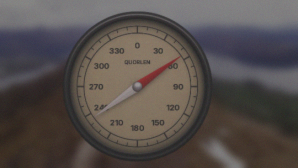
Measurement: 55 °
